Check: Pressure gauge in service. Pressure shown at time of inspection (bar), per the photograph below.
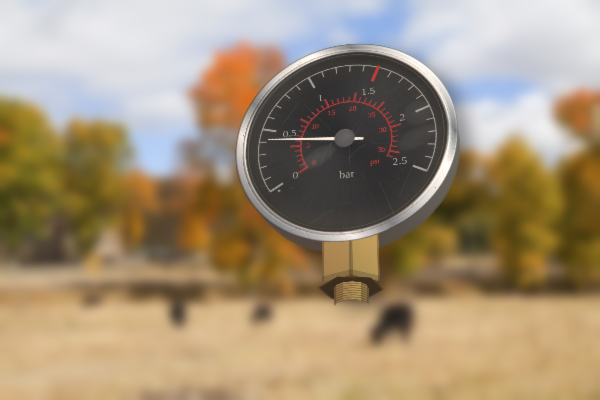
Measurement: 0.4 bar
